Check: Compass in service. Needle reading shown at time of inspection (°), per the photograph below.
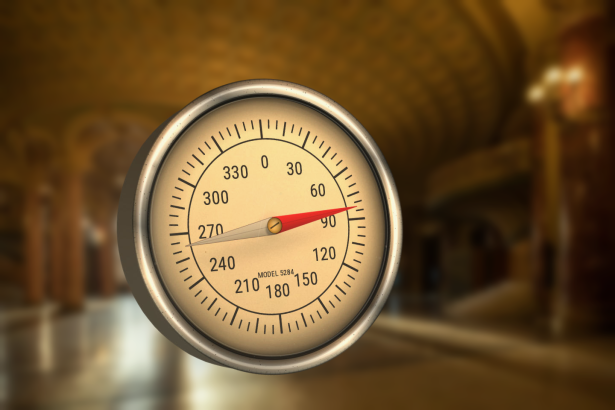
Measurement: 82.5 °
